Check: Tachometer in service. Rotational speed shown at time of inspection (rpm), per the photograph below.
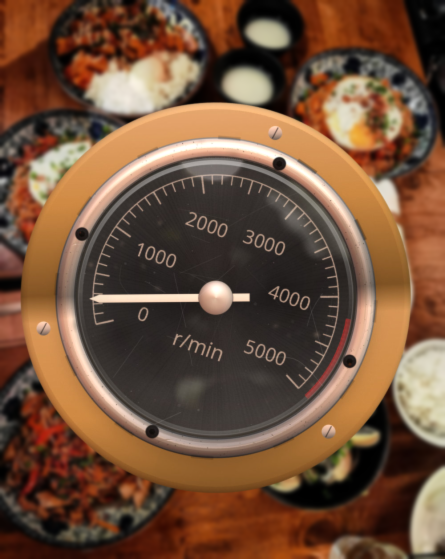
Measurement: 250 rpm
